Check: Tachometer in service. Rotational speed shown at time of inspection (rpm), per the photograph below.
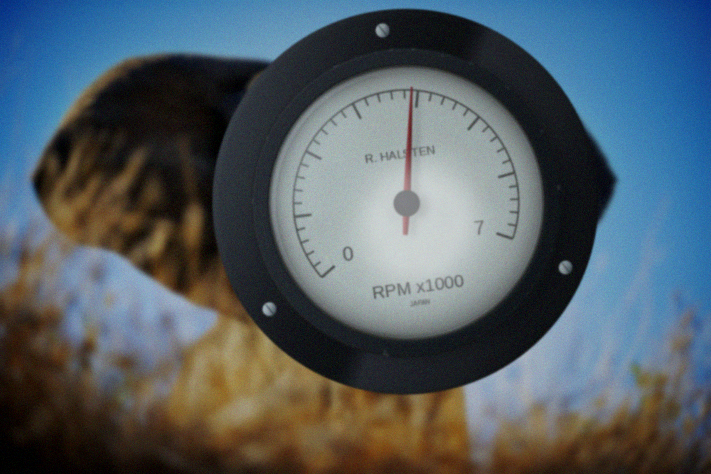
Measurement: 3900 rpm
